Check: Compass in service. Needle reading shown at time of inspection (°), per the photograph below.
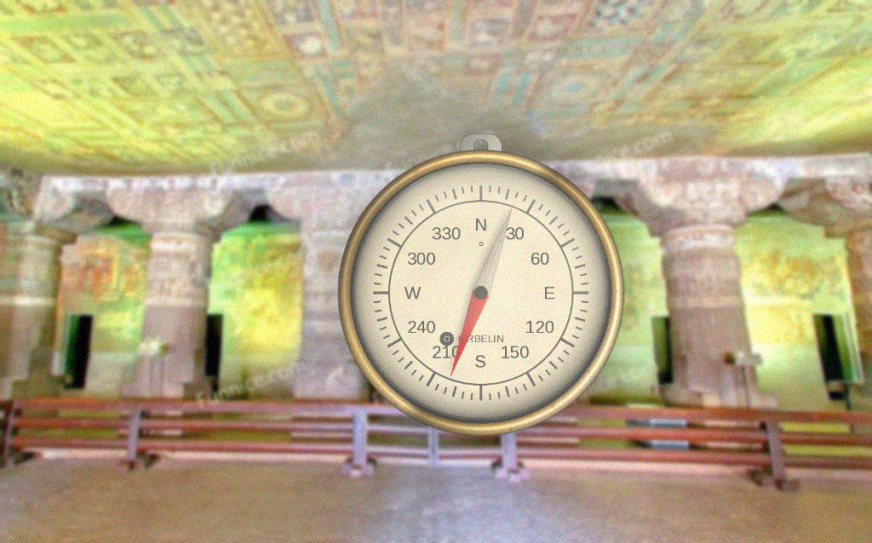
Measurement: 200 °
